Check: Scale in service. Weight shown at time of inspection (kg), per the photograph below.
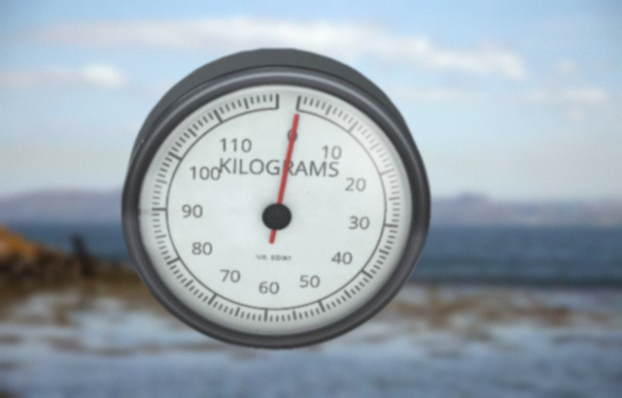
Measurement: 0 kg
